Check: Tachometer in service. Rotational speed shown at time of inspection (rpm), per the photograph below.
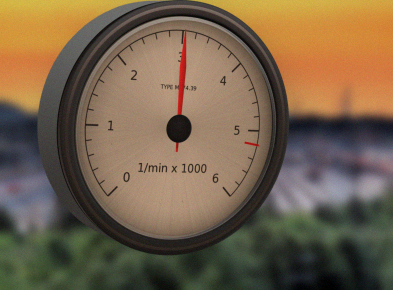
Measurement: 3000 rpm
